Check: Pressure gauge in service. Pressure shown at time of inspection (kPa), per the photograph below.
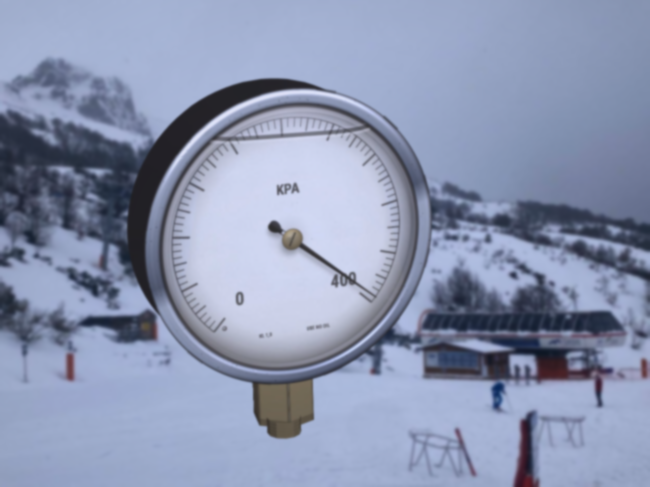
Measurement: 395 kPa
